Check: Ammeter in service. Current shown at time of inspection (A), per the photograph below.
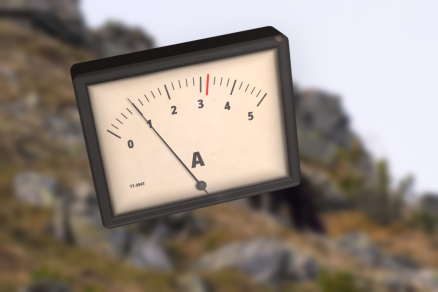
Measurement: 1 A
